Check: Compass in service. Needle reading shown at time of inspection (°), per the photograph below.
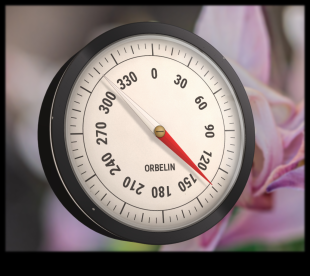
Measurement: 135 °
